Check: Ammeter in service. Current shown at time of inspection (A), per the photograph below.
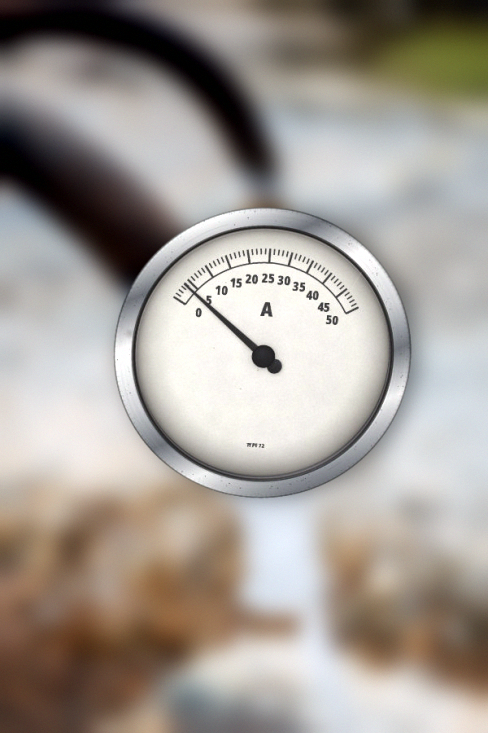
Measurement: 4 A
